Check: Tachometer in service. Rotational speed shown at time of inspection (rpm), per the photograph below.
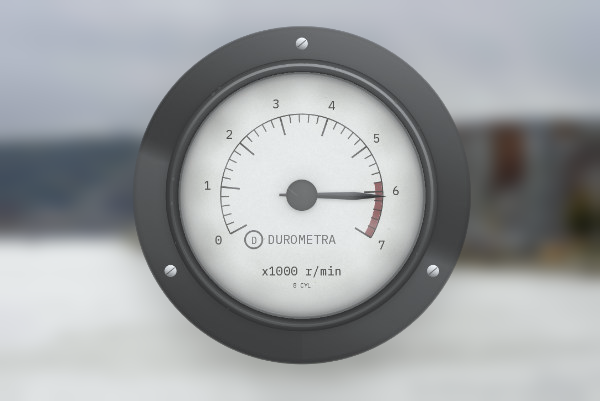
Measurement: 6100 rpm
